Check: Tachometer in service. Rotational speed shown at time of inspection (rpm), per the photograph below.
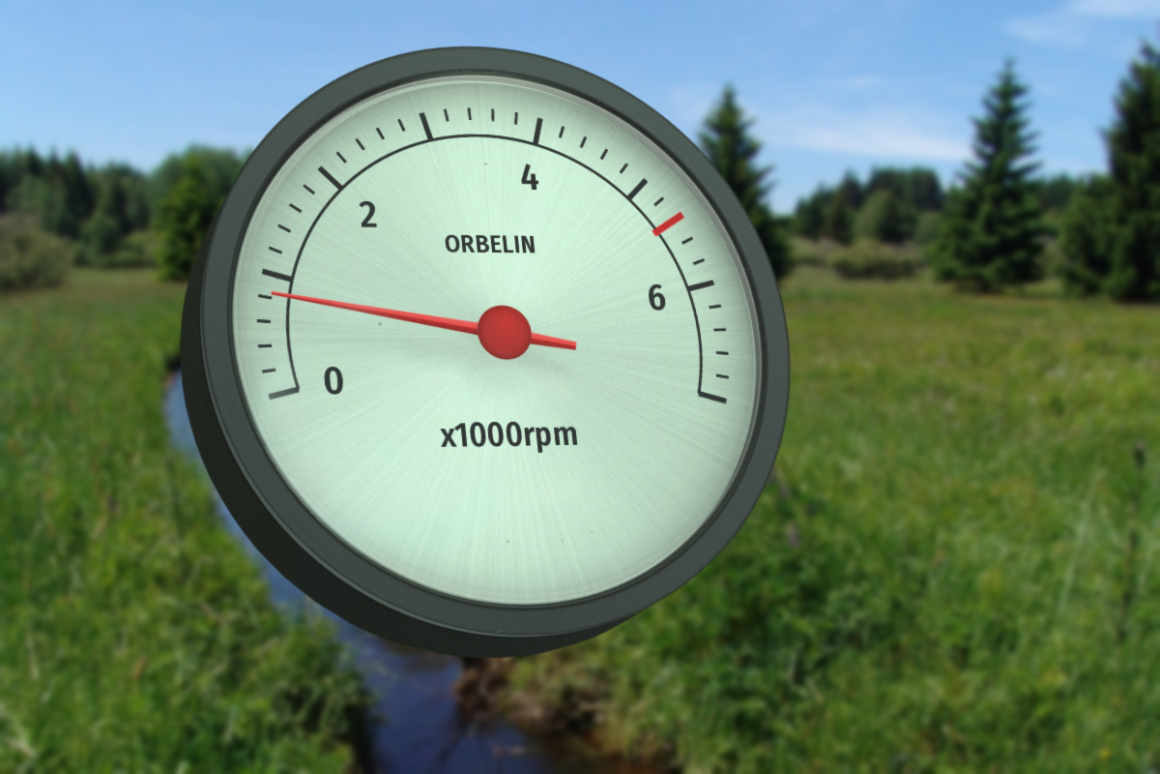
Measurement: 800 rpm
